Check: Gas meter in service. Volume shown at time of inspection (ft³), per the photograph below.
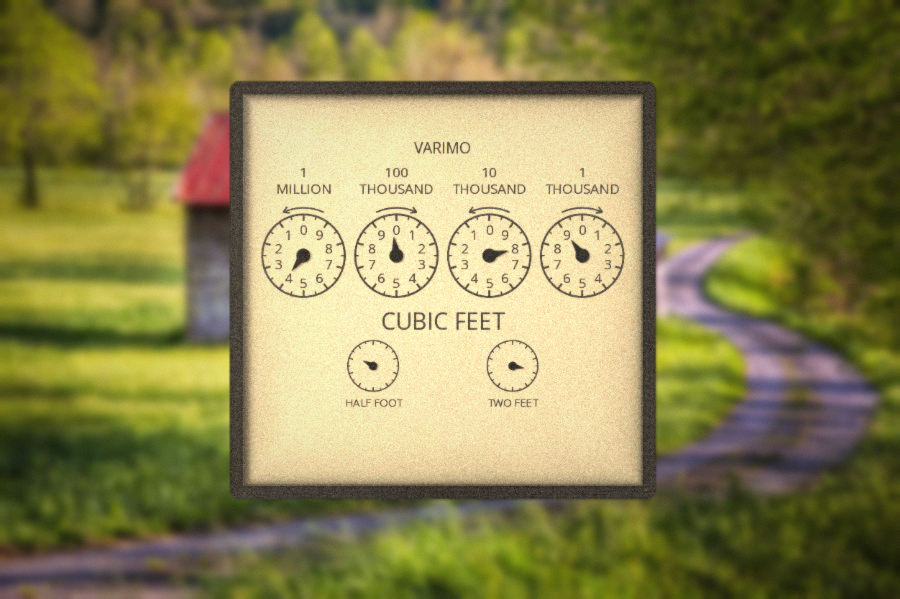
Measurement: 397900 ft³
